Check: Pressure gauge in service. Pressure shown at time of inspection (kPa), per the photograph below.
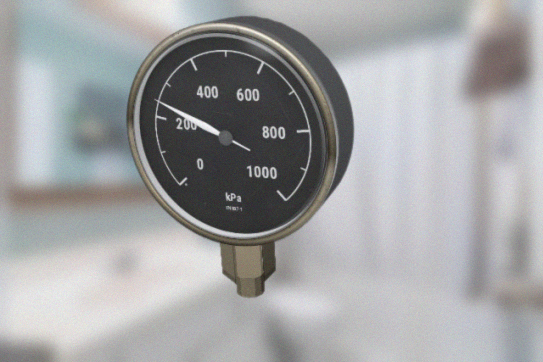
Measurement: 250 kPa
